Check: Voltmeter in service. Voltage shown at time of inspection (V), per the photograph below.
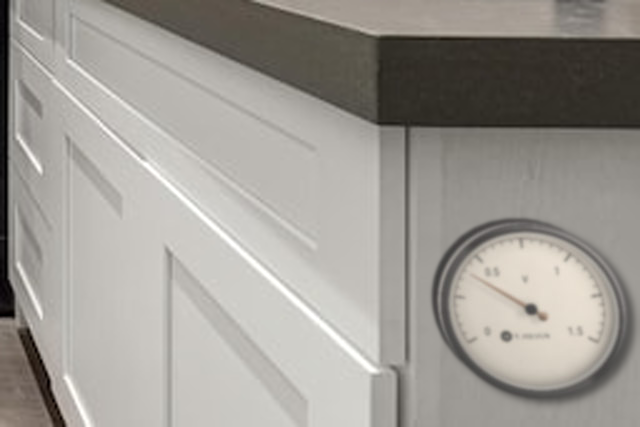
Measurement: 0.4 V
